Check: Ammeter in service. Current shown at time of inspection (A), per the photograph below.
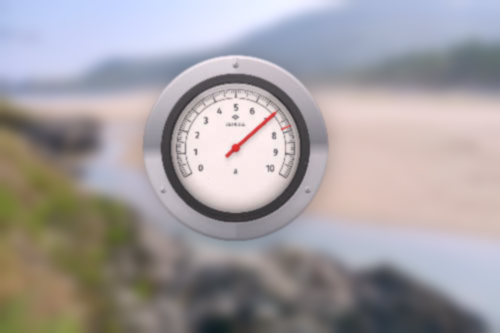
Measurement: 7 A
